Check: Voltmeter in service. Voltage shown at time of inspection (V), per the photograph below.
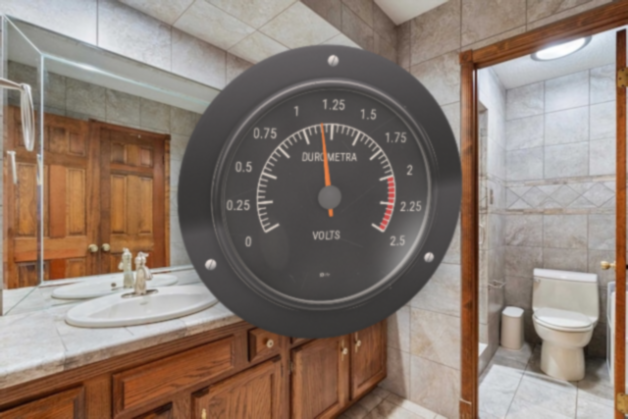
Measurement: 1.15 V
